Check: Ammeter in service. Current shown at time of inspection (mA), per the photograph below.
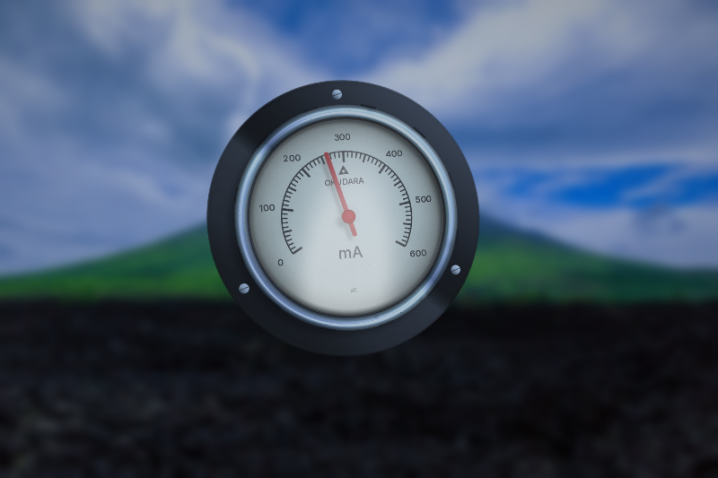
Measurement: 260 mA
